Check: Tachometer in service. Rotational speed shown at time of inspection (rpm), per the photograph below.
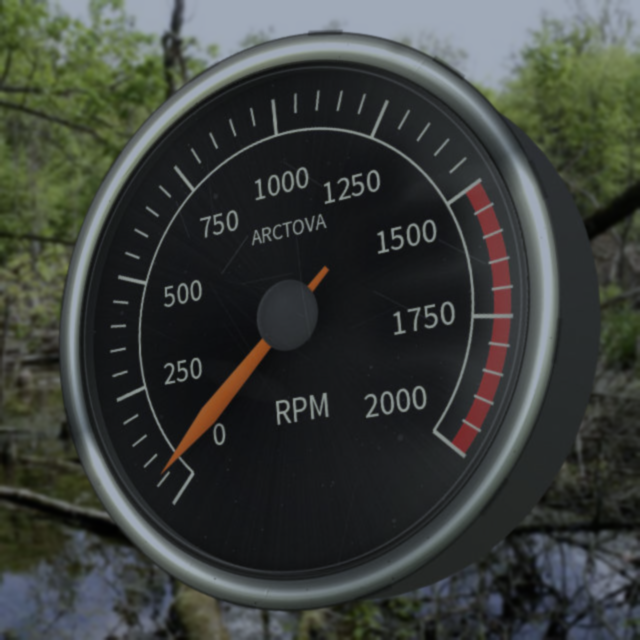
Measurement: 50 rpm
